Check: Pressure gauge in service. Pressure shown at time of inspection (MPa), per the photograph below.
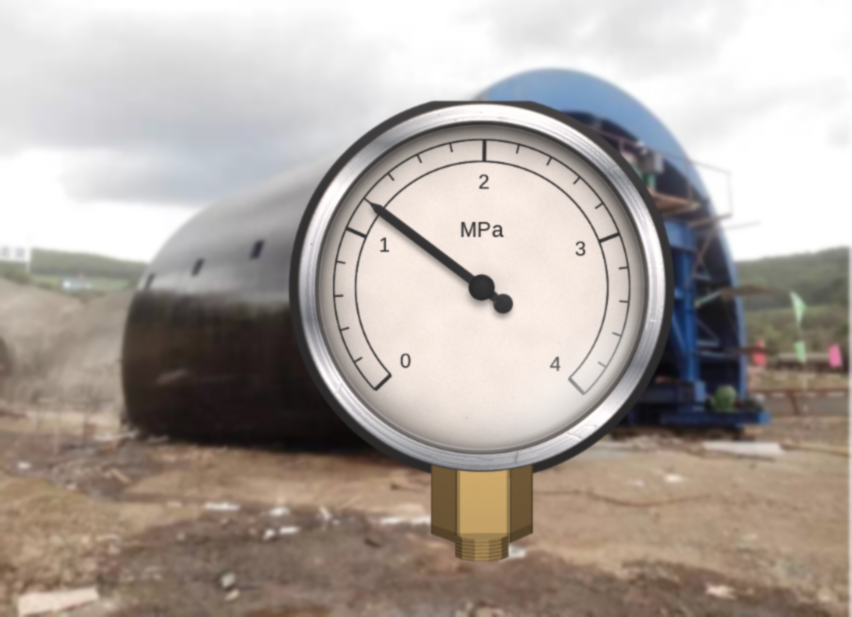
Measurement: 1.2 MPa
